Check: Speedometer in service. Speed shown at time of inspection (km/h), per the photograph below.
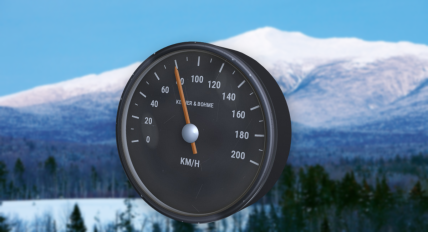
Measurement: 80 km/h
